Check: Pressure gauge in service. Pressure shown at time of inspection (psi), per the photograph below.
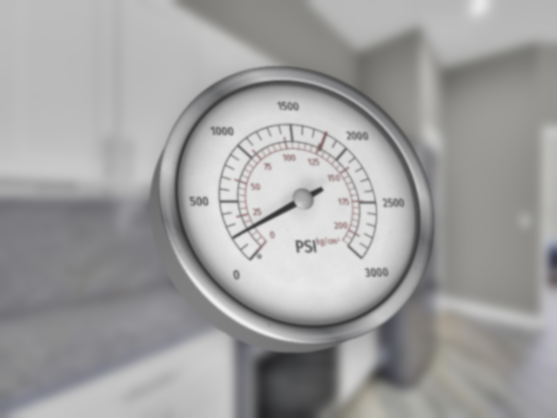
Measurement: 200 psi
